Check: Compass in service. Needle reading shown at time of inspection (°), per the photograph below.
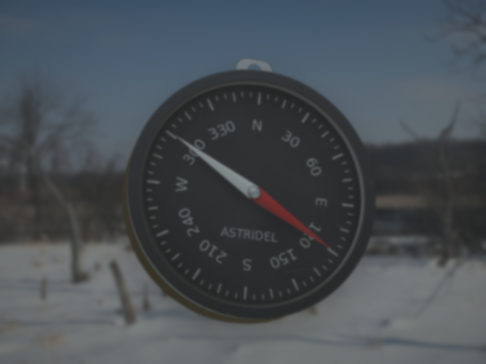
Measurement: 120 °
